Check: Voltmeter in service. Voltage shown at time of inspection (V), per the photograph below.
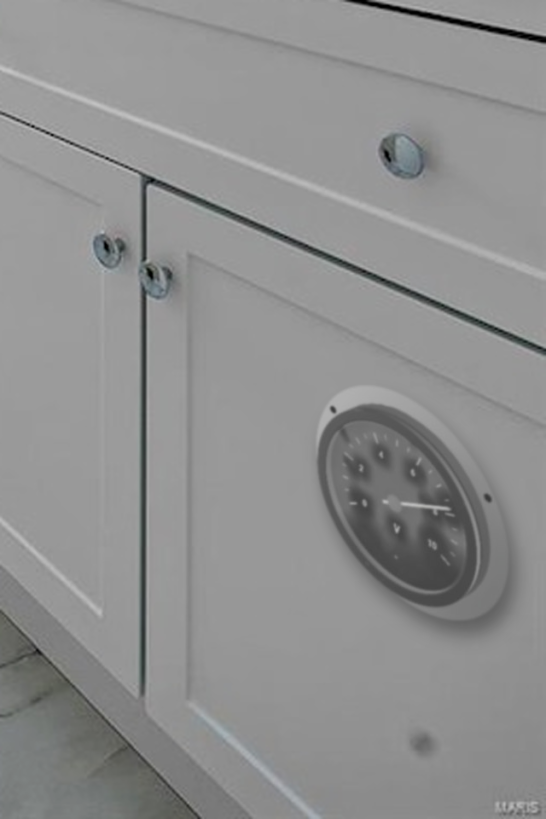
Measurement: 7.75 V
